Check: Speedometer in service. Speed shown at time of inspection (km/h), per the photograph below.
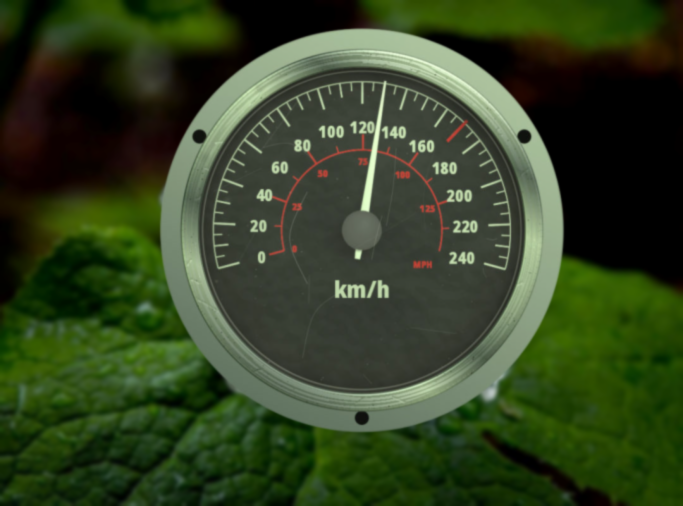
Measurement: 130 km/h
